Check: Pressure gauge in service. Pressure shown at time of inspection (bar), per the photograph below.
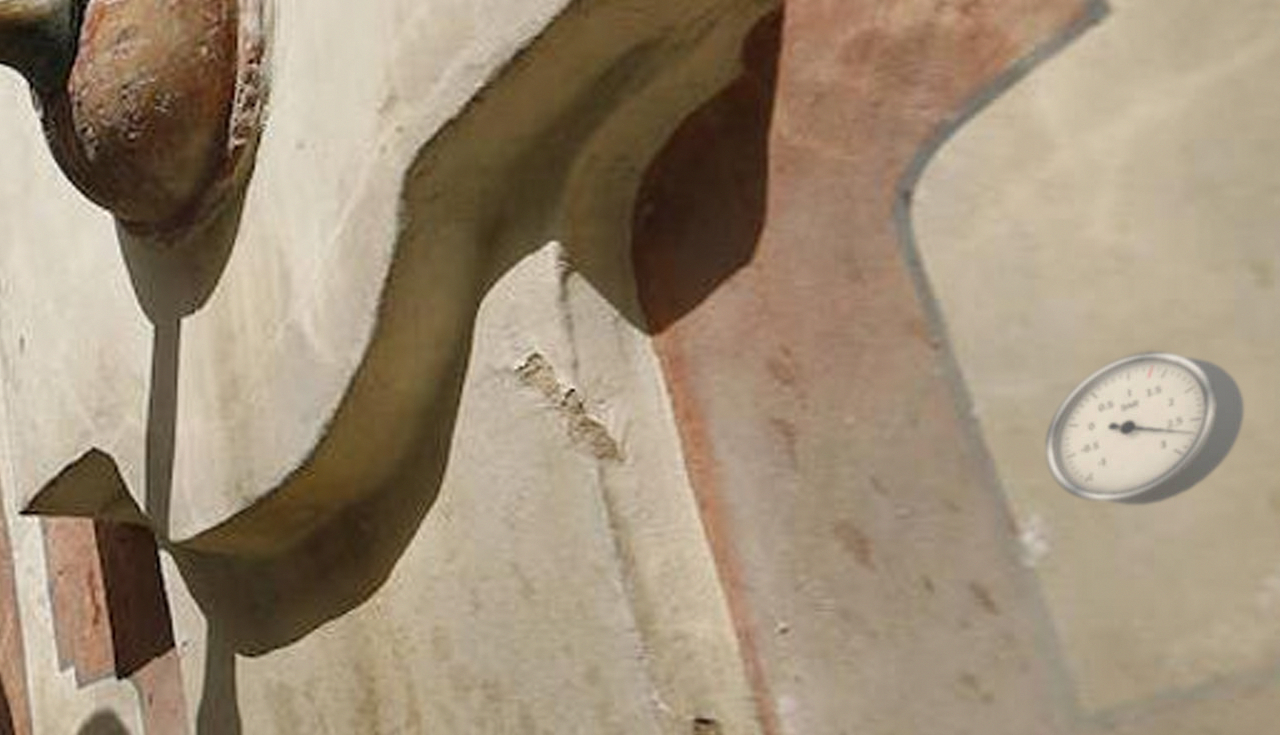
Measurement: 2.7 bar
